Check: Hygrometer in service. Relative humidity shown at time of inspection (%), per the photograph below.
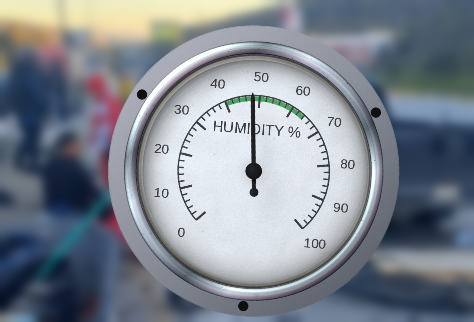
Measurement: 48 %
